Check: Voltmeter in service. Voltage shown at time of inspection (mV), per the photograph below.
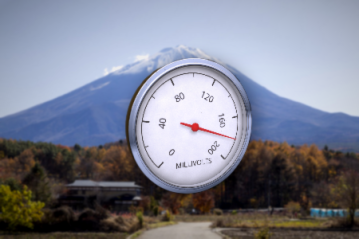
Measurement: 180 mV
